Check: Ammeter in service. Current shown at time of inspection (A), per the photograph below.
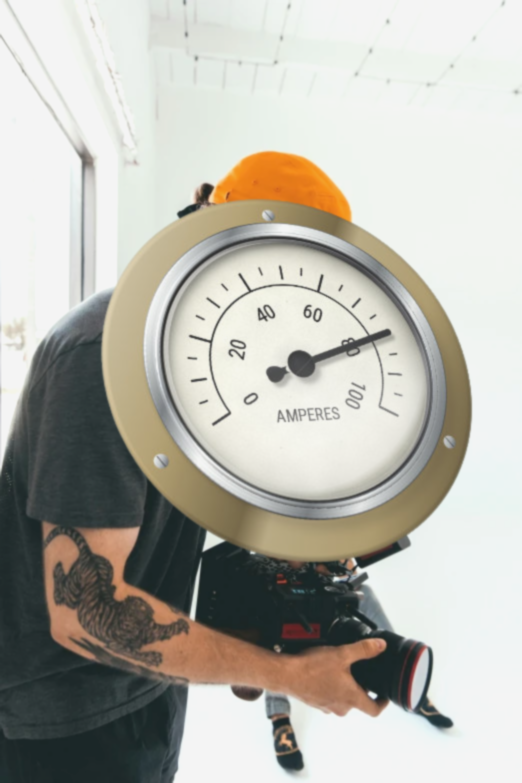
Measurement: 80 A
